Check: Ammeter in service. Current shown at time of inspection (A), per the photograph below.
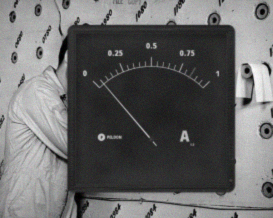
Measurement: 0.05 A
